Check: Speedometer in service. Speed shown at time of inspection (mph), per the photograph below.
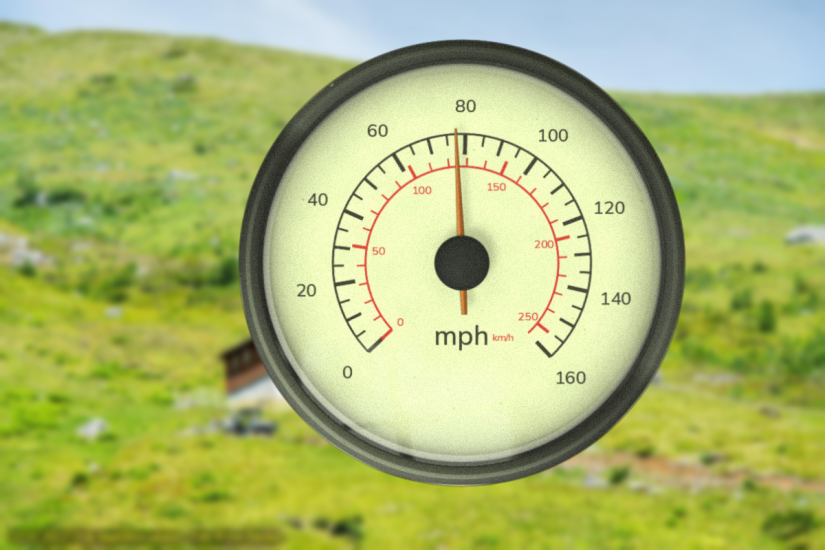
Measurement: 77.5 mph
